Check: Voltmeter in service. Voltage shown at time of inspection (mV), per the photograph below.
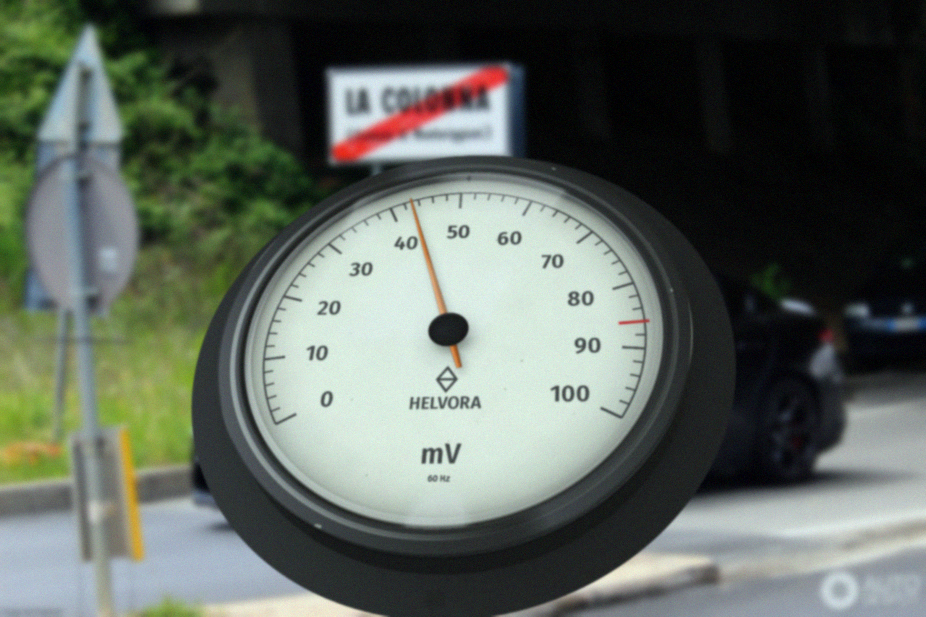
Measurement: 43 mV
